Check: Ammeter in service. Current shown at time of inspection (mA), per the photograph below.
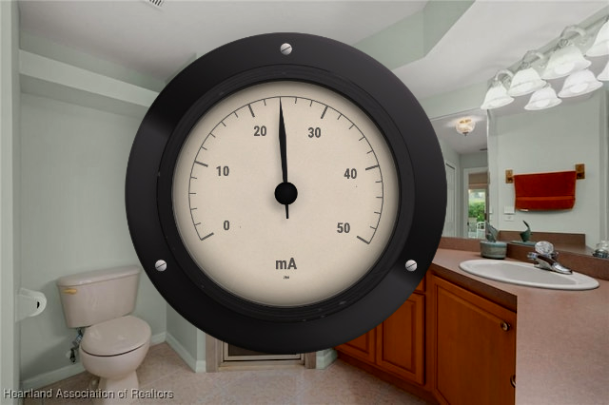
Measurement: 24 mA
